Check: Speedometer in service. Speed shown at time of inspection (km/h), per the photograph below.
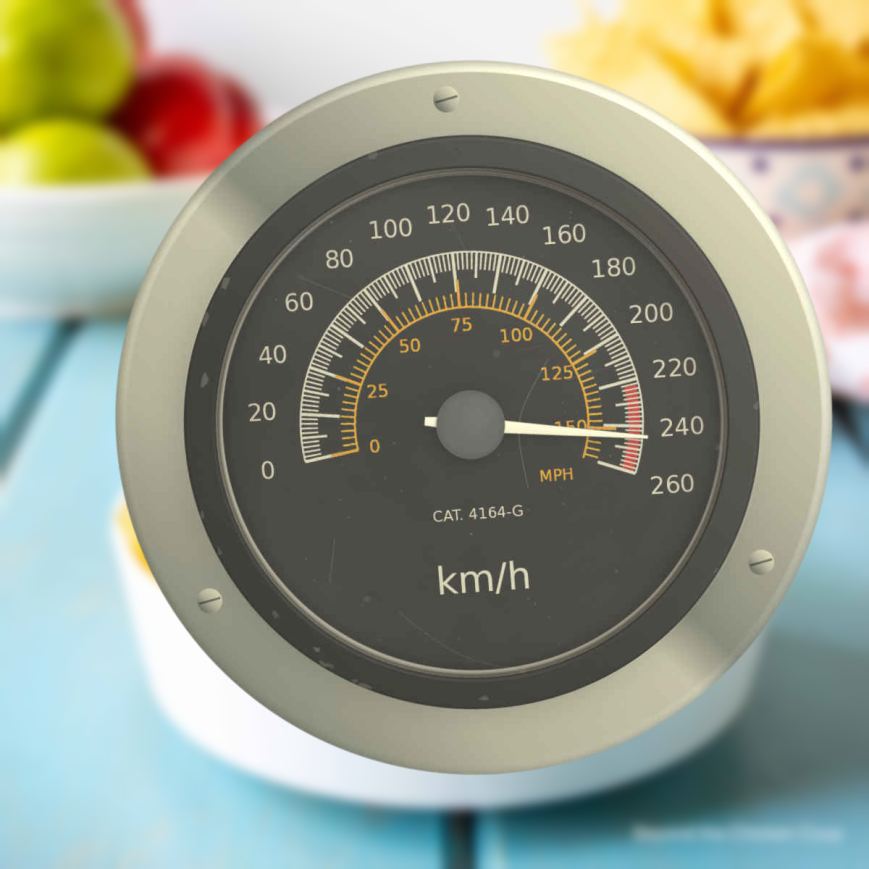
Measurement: 244 km/h
